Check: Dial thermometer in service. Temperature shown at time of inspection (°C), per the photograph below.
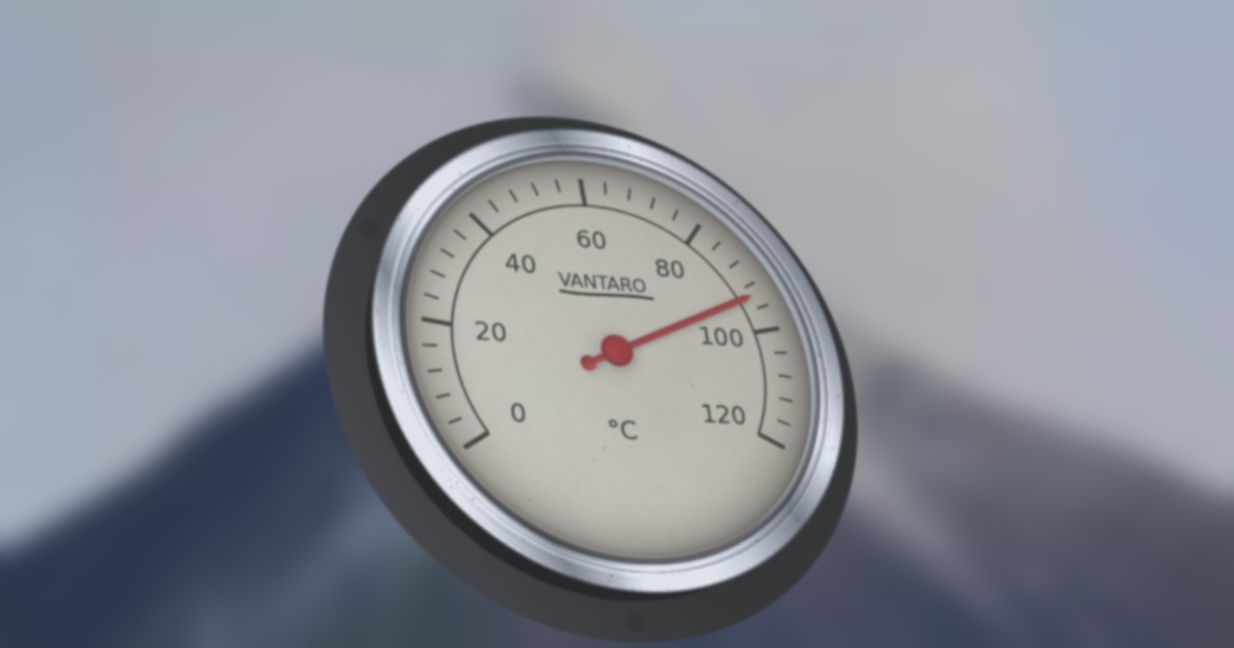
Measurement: 94 °C
